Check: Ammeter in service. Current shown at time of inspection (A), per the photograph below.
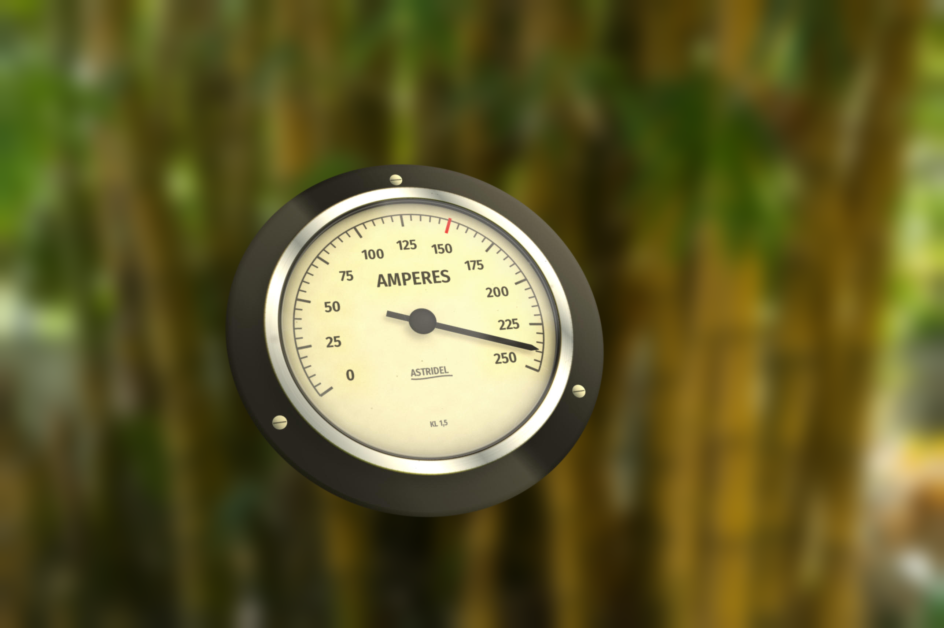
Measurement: 240 A
